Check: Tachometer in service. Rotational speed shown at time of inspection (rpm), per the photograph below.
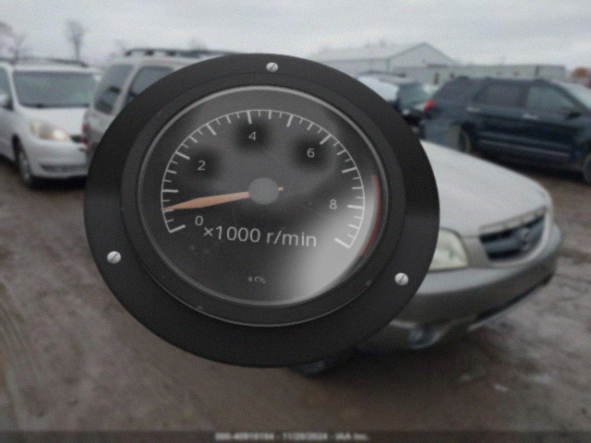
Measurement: 500 rpm
